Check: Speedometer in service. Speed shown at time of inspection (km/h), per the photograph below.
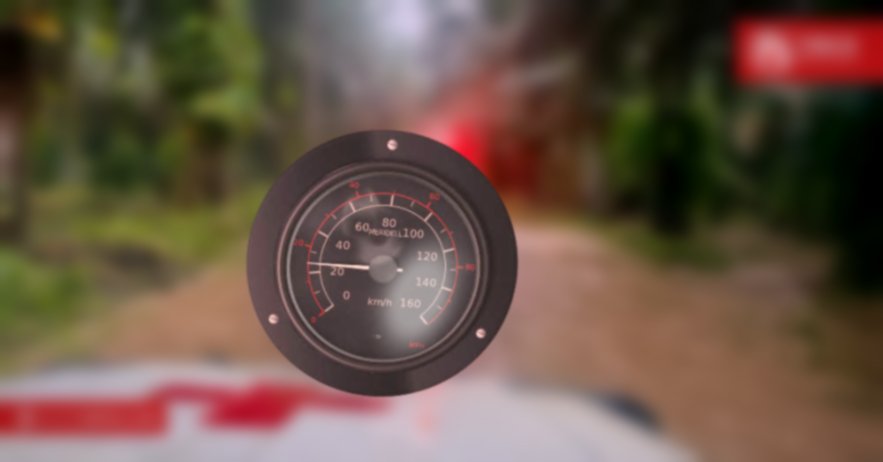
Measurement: 25 km/h
